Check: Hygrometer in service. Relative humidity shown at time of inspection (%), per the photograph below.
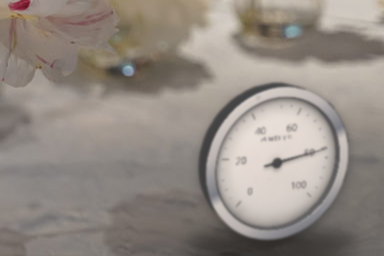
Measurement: 80 %
